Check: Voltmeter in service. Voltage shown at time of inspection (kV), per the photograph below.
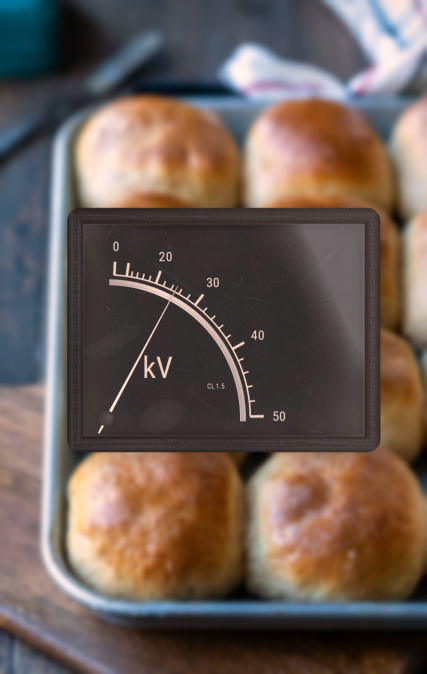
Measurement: 25 kV
